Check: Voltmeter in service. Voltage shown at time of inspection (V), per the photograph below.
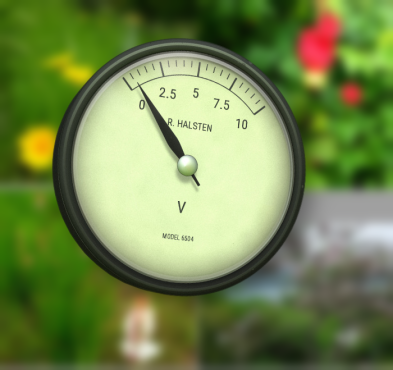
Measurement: 0.5 V
